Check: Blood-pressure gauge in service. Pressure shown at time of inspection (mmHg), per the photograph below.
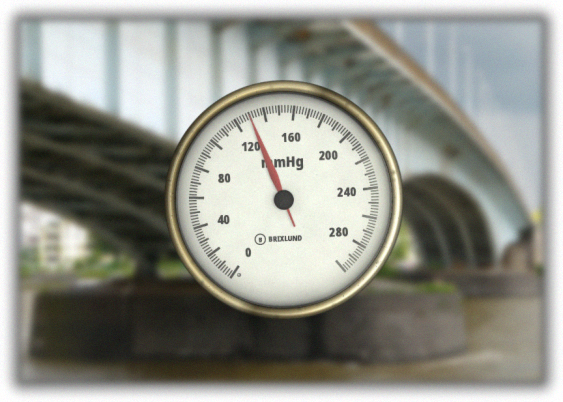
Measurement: 130 mmHg
